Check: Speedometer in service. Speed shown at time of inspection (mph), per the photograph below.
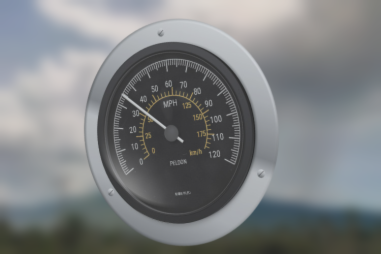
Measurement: 35 mph
